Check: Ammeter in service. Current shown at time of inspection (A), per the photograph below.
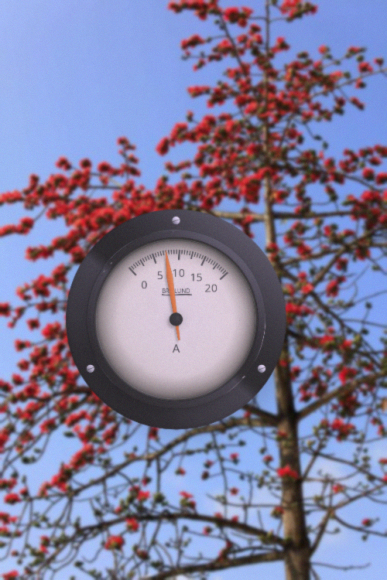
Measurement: 7.5 A
